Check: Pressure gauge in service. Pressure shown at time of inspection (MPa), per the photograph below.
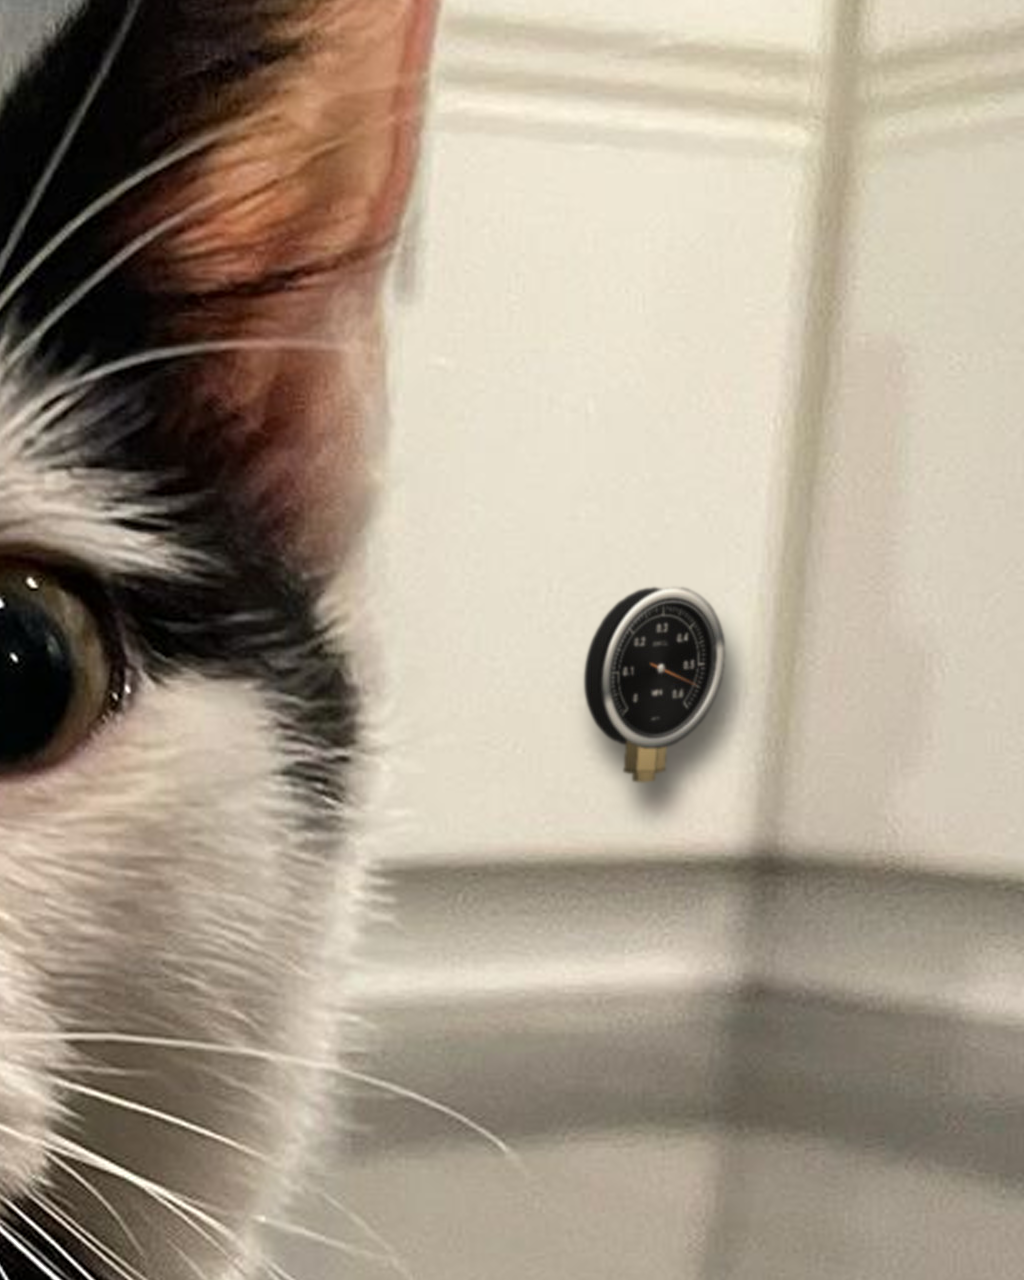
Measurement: 0.55 MPa
